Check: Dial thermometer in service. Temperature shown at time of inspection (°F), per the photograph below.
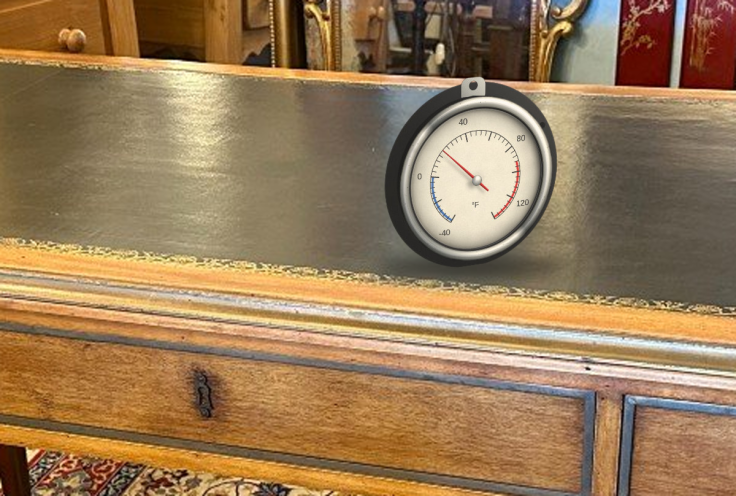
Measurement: 20 °F
